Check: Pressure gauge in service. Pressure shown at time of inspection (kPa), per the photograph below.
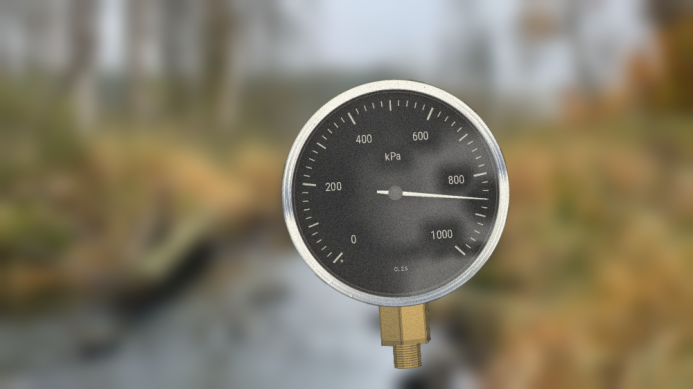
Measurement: 860 kPa
